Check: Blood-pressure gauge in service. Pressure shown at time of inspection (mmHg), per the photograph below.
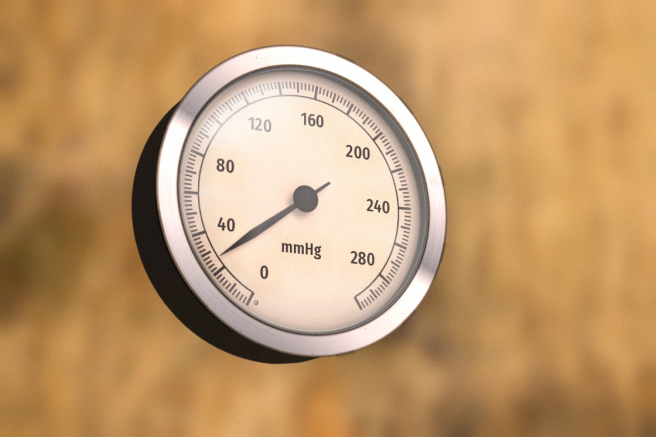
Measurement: 26 mmHg
